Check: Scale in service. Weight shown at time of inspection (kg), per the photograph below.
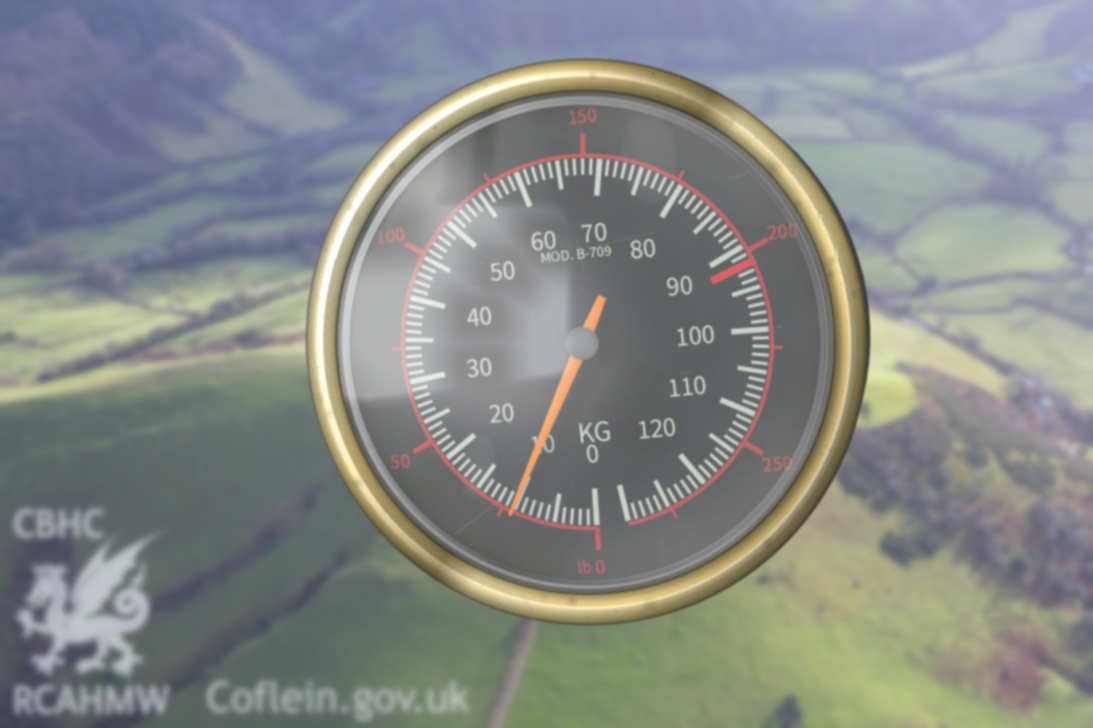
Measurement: 10 kg
